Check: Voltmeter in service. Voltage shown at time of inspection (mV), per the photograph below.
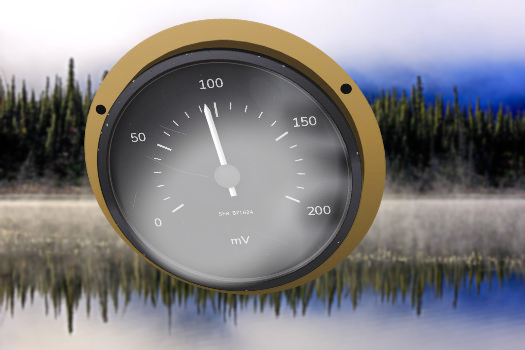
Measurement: 95 mV
